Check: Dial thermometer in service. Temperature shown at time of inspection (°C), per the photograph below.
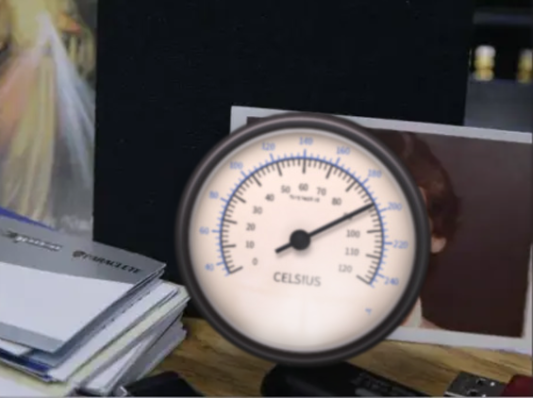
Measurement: 90 °C
